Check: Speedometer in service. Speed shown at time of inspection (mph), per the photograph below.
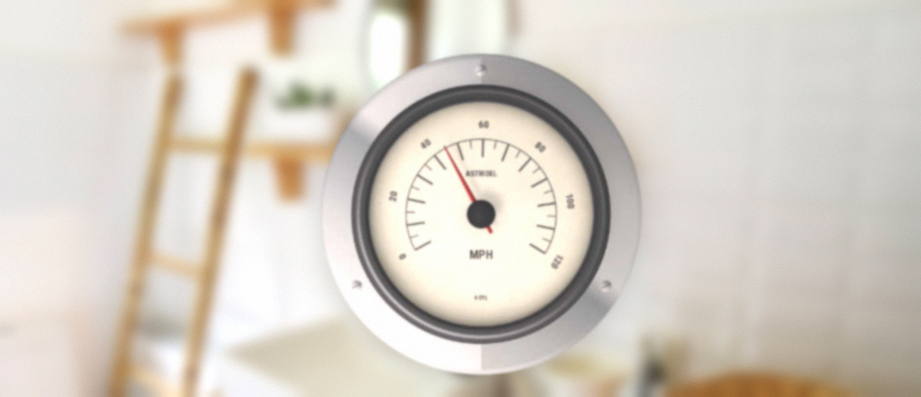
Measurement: 45 mph
